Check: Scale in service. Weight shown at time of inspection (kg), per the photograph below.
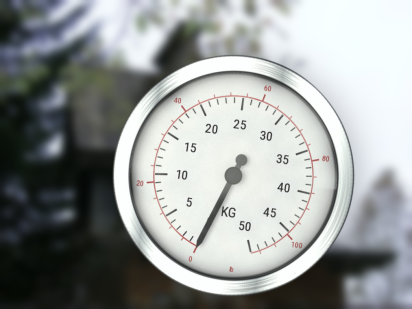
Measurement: 0 kg
